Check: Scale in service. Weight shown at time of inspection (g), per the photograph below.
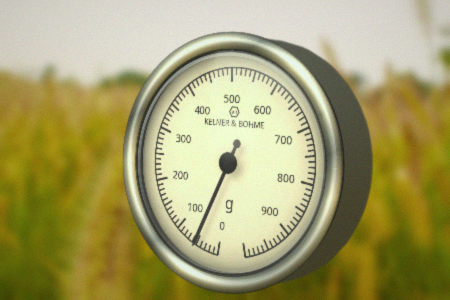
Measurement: 50 g
